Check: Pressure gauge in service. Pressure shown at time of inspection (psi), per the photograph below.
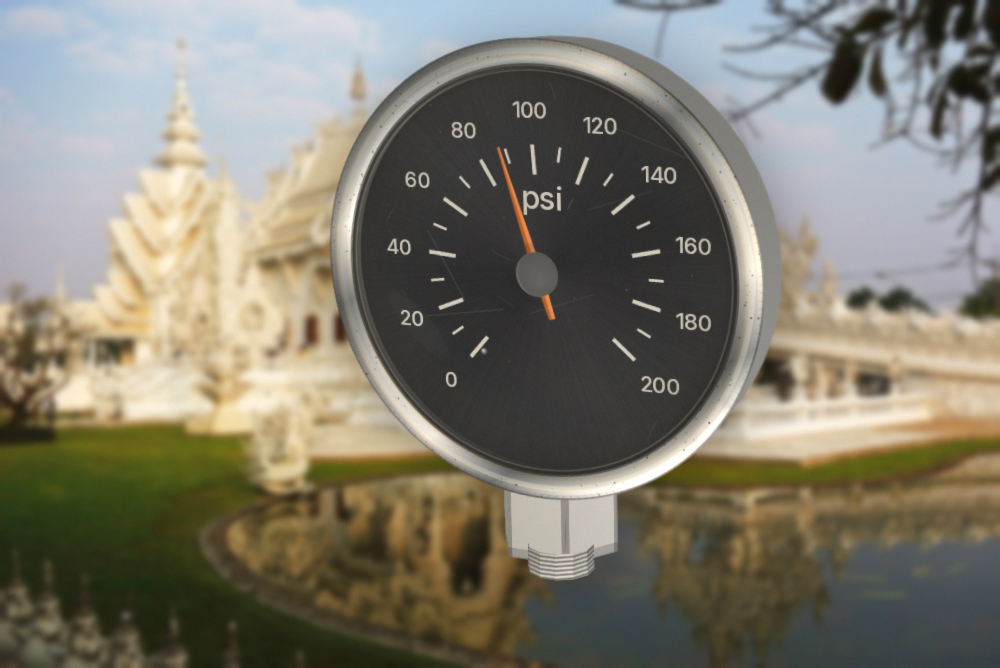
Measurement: 90 psi
